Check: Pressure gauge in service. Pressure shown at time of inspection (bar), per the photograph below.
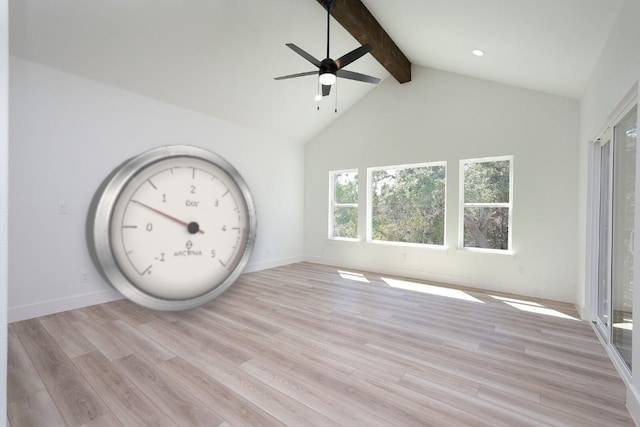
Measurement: 0.5 bar
